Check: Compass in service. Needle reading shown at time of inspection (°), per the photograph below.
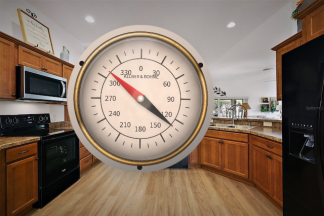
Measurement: 310 °
